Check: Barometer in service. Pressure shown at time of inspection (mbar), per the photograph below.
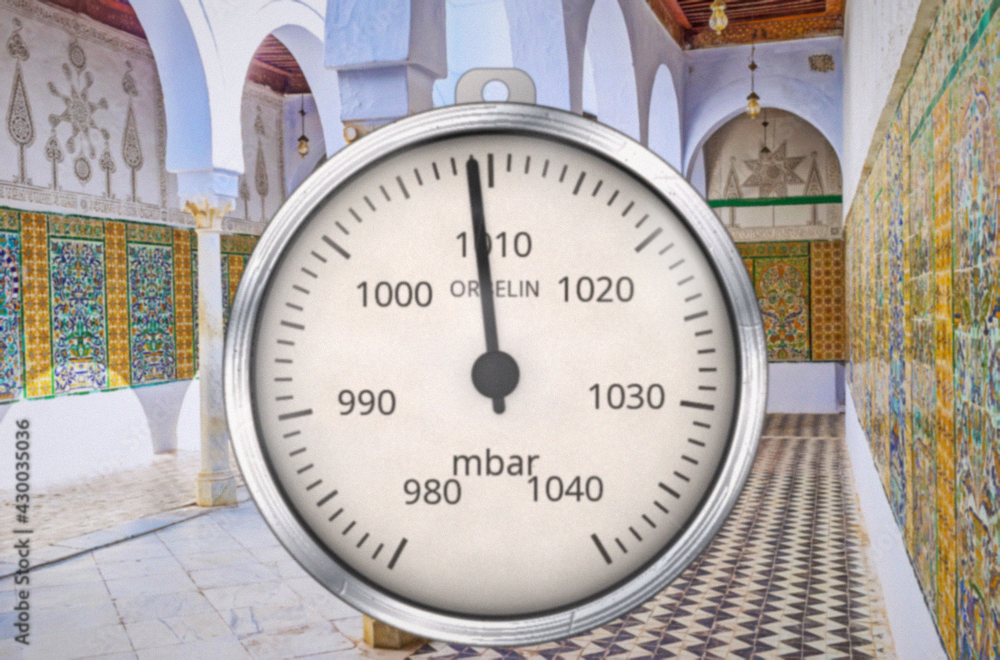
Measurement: 1009 mbar
